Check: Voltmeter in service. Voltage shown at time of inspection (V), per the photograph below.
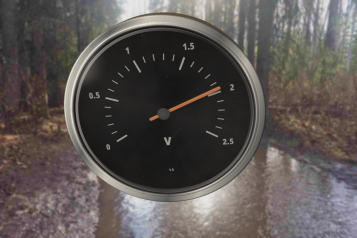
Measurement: 1.95 V
